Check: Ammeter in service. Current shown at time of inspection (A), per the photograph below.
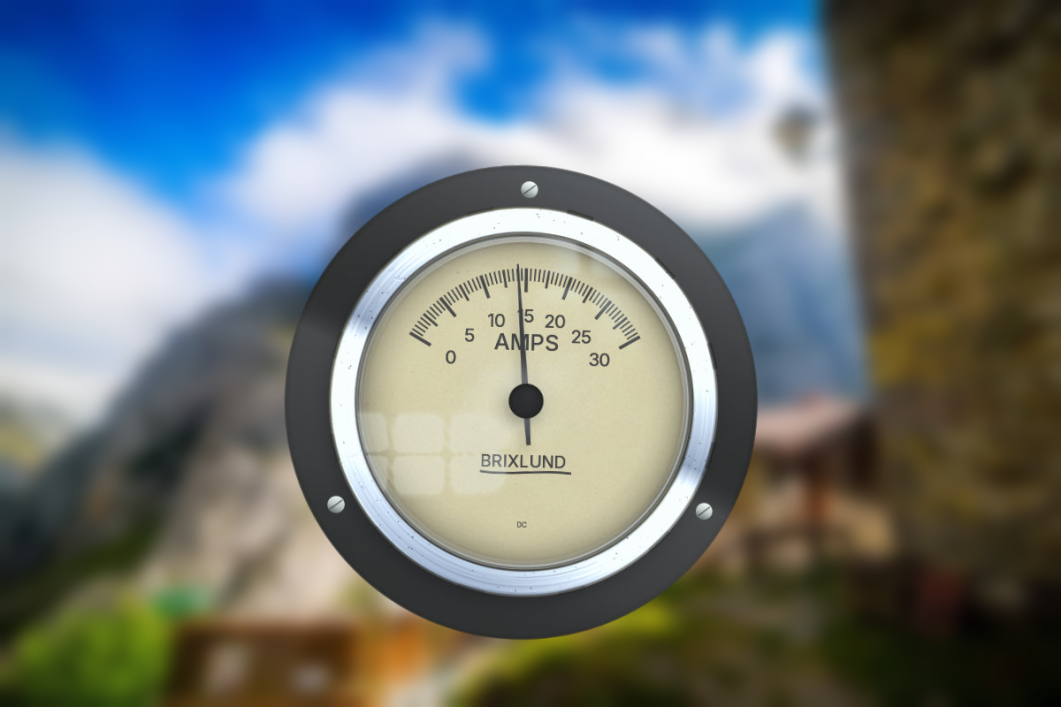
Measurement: 14 A
